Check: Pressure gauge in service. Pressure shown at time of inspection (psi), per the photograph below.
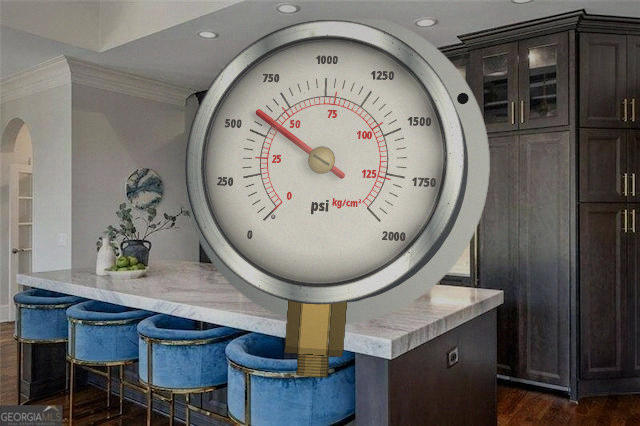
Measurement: 600 psi
